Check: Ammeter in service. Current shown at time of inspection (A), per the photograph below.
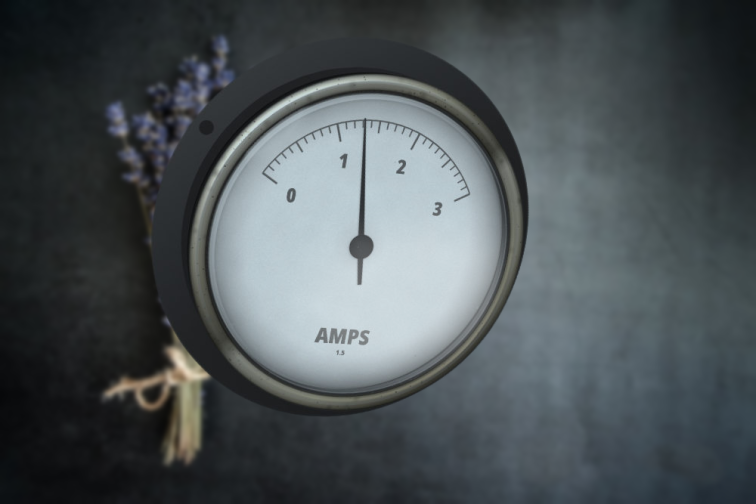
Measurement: 1.3 A
